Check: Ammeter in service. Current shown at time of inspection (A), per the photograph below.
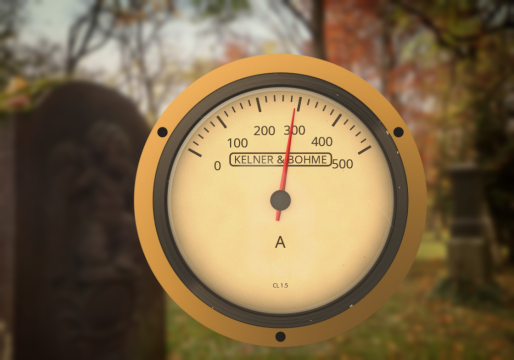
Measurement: 290 A
